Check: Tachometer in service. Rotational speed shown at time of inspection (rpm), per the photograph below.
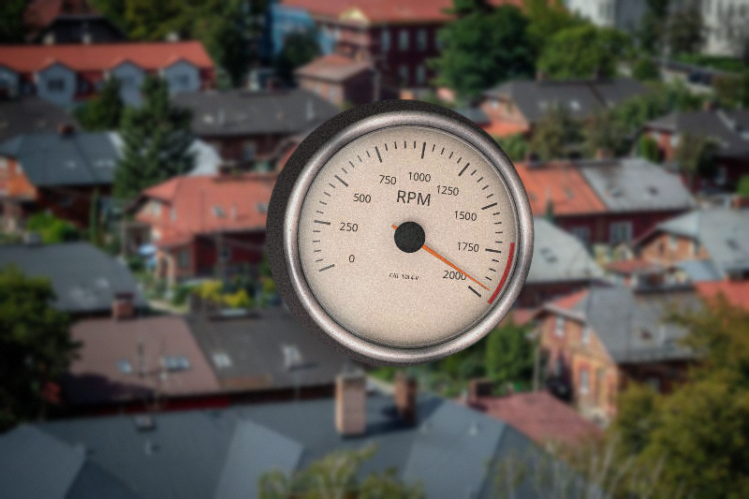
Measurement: 1950 rpm
